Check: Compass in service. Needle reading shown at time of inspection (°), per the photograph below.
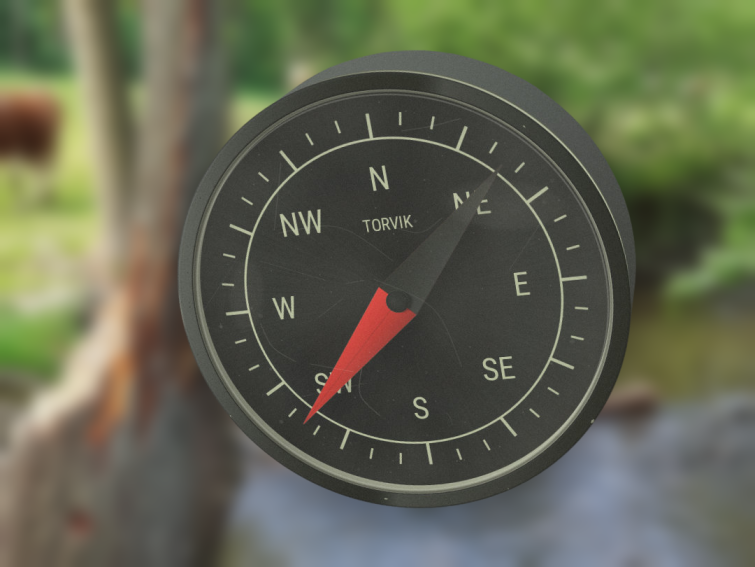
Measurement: 225 °
